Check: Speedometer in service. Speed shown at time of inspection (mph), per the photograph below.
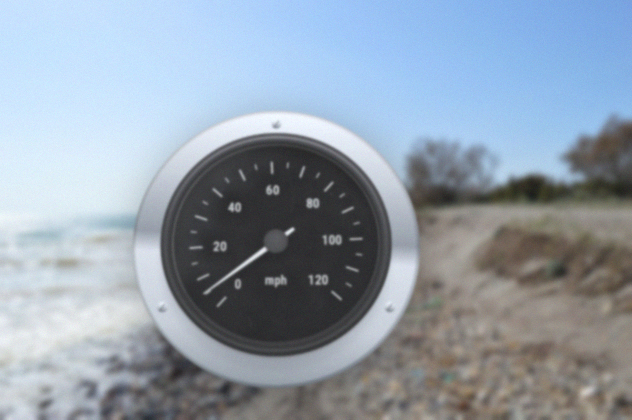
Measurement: 5 mph
